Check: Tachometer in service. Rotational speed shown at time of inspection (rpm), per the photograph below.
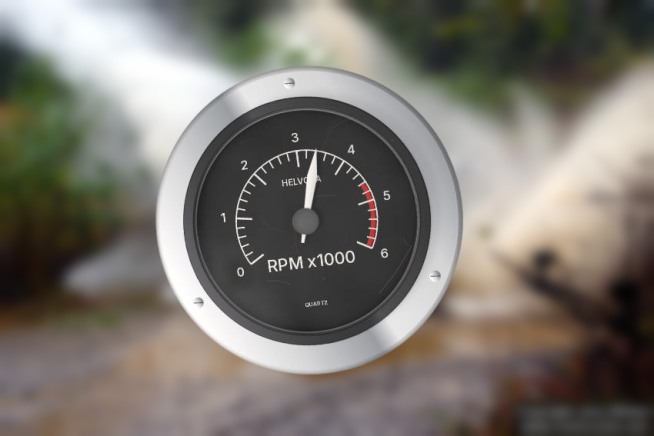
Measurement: 3400 rpm
